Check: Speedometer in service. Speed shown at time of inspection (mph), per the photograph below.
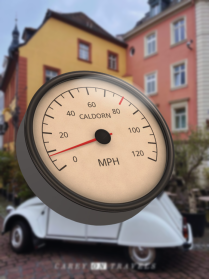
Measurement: 7.5 mph
